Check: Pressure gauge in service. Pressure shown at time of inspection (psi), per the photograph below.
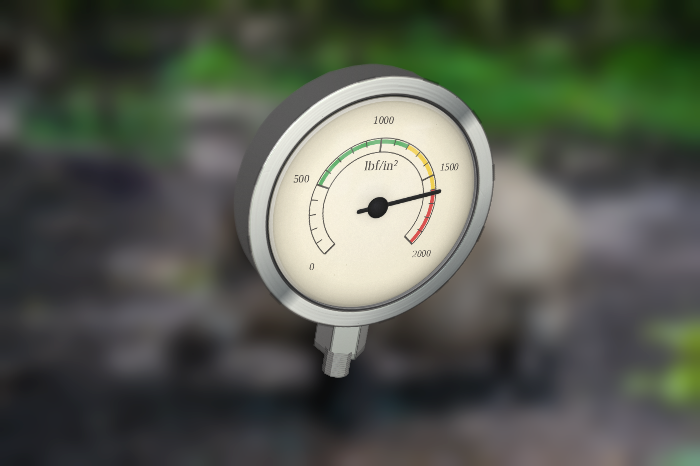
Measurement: 1600 psi
